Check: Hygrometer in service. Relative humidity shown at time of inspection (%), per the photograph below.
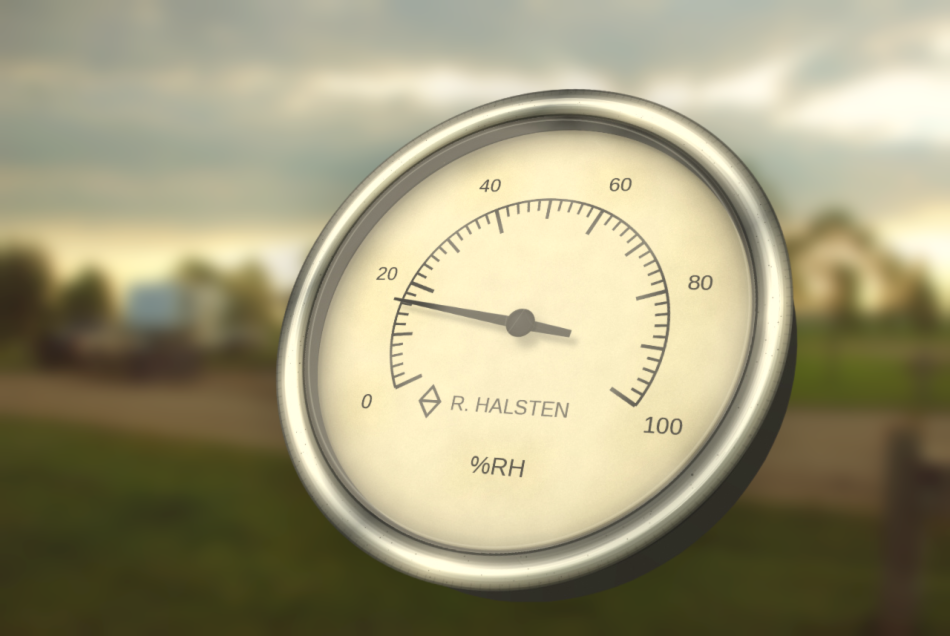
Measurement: 16 %
